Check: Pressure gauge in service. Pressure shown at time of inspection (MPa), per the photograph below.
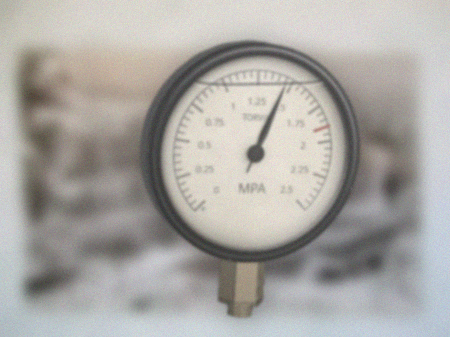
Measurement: 1.45 MPa
